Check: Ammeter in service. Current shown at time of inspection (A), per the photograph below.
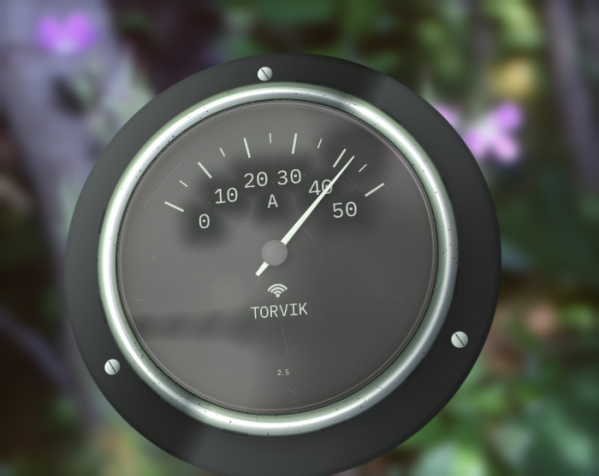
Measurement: 42.5 A
